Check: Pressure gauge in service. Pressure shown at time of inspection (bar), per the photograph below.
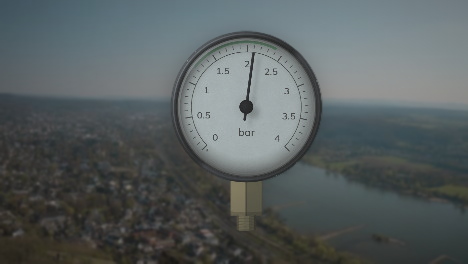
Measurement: 2.1 bar
